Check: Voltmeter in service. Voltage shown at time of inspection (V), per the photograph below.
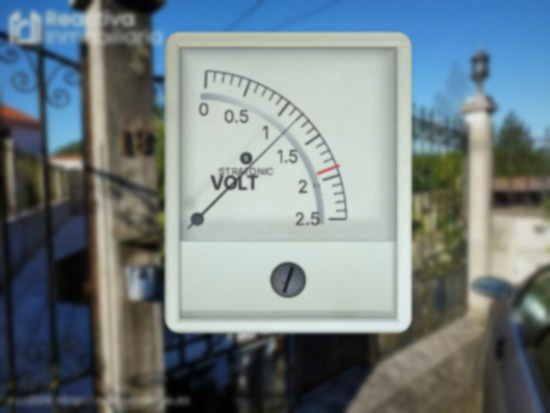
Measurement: 1.2 V
